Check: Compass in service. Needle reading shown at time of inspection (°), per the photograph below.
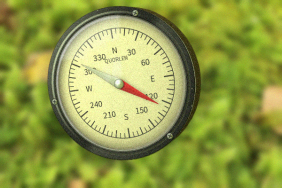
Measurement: 125 °
